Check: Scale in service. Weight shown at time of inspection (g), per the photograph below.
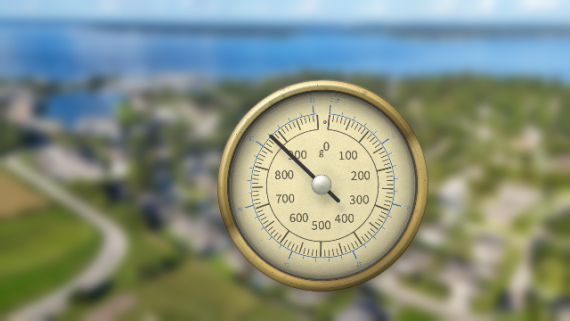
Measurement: 880 g
